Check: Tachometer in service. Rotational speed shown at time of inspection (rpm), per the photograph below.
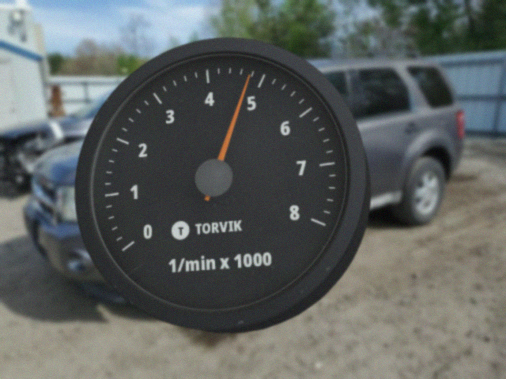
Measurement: 4800 rpm
